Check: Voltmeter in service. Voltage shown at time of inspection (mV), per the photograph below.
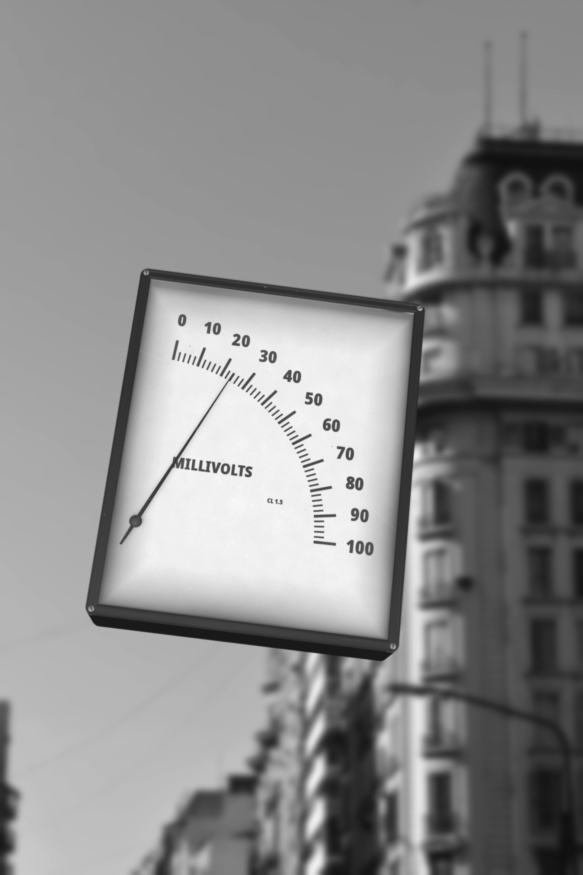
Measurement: 24 mV
